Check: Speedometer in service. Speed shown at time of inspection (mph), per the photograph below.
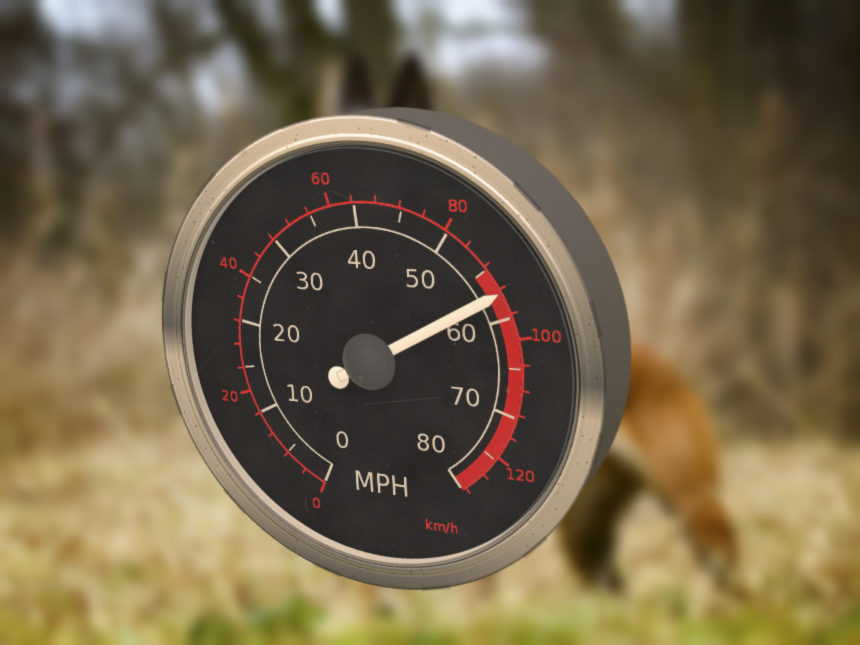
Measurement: 57.5 mph
